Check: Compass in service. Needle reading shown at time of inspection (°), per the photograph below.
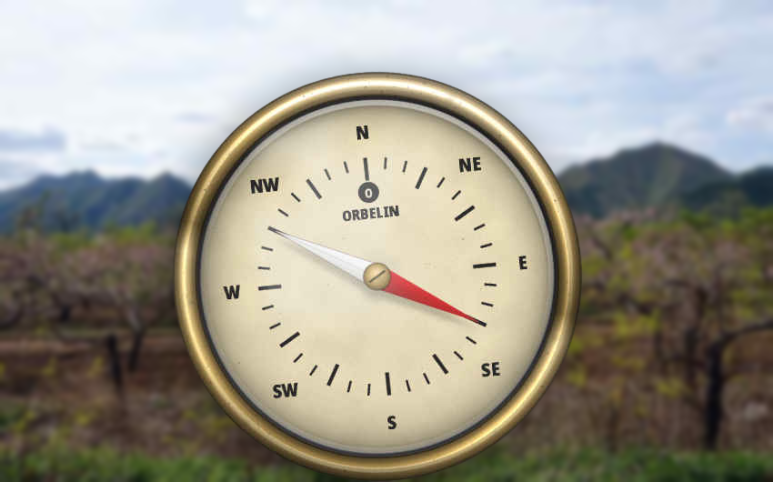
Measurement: 120 °
